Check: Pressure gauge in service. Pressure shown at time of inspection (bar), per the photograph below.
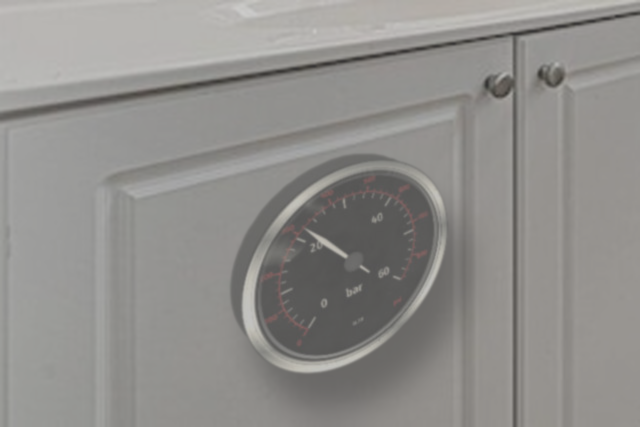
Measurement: 22 bar
